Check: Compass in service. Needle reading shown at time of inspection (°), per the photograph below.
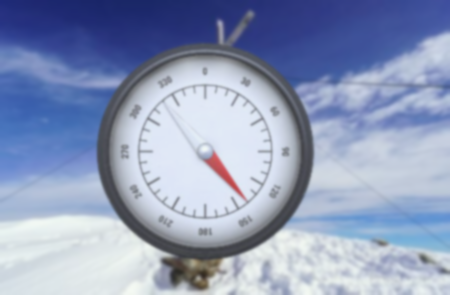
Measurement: 140 °
